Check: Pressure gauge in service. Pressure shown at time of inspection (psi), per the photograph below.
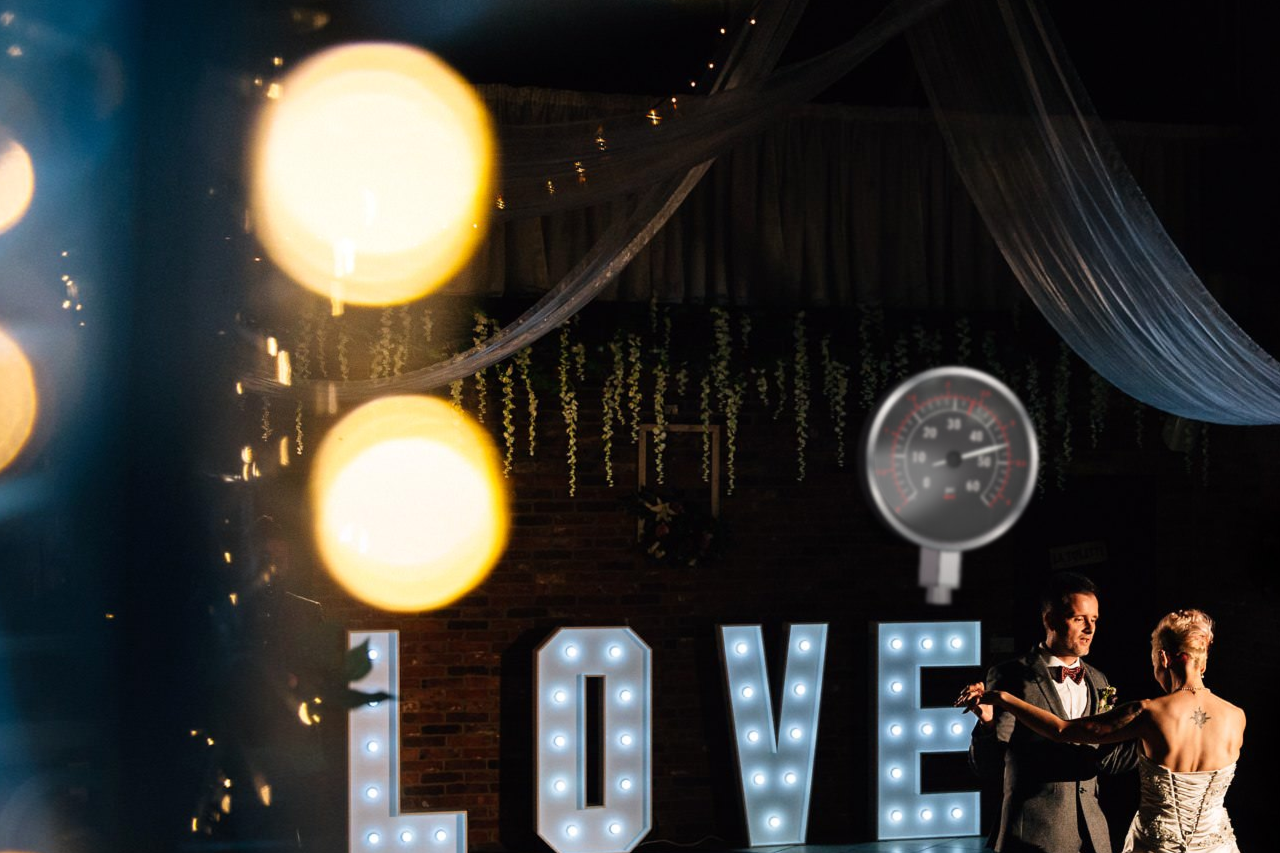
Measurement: 46 psi
